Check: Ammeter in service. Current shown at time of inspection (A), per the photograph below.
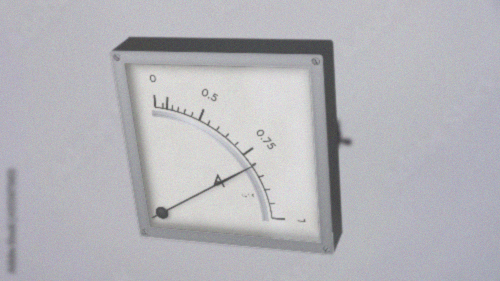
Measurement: 0.8 A
